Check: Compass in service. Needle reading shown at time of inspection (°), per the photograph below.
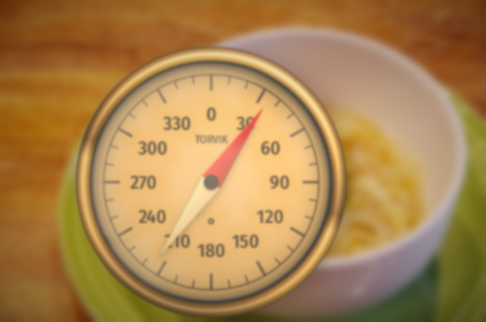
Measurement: 35 °
